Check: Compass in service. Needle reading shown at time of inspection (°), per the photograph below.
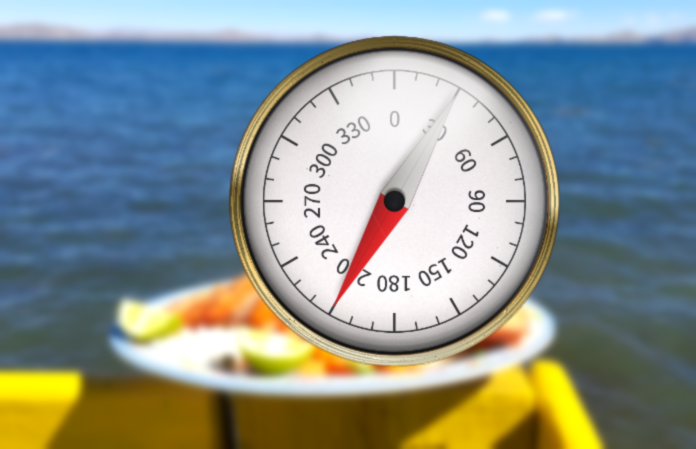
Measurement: 210 °
